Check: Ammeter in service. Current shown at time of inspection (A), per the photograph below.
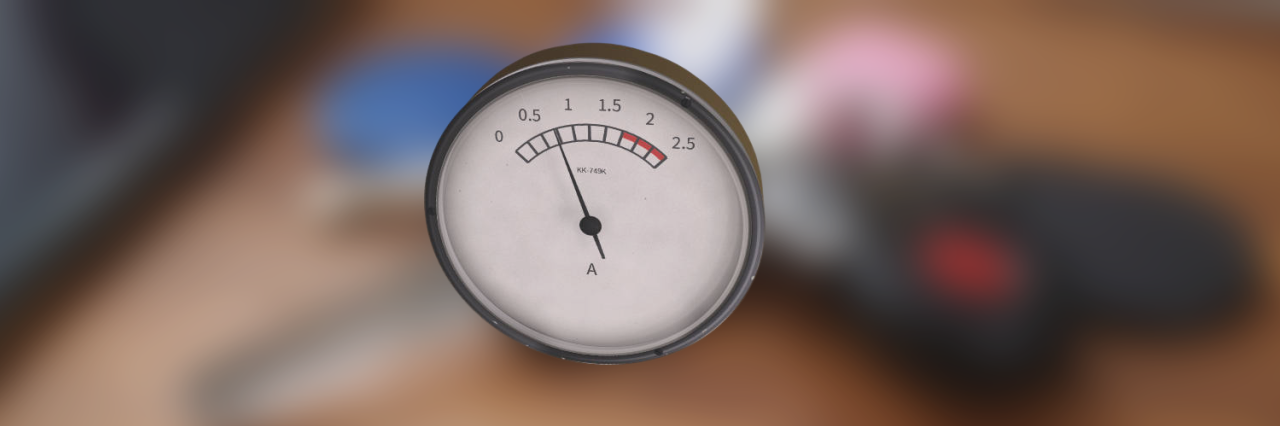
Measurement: 0.75 A
